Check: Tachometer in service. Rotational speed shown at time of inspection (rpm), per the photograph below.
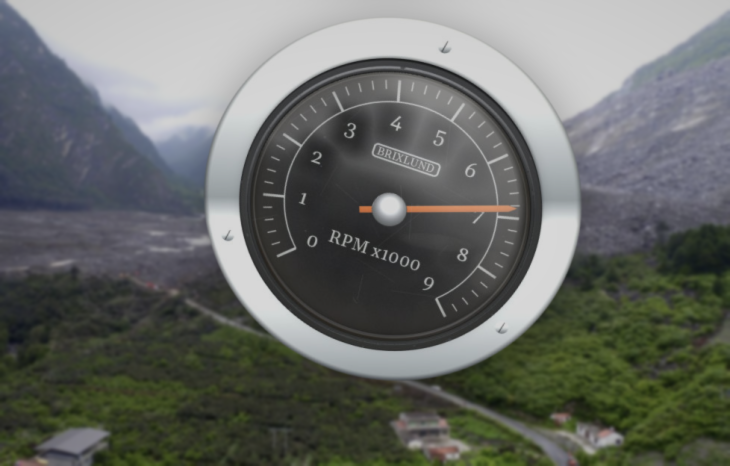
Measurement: 6800 rpm
